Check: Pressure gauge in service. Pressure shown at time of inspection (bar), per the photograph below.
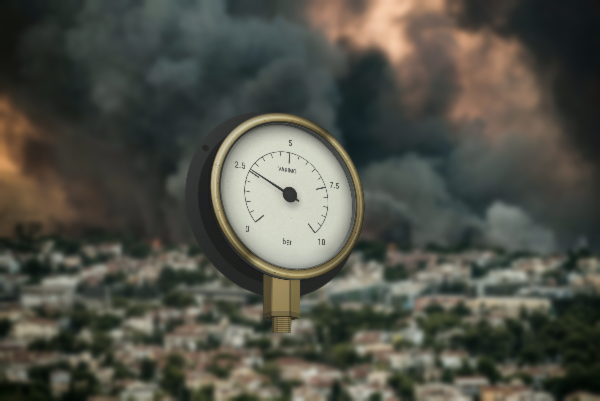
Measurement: 2.5 bar
